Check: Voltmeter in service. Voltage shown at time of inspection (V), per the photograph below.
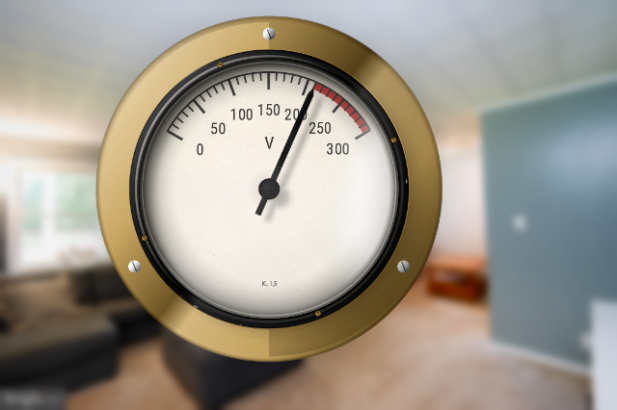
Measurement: 210 V
